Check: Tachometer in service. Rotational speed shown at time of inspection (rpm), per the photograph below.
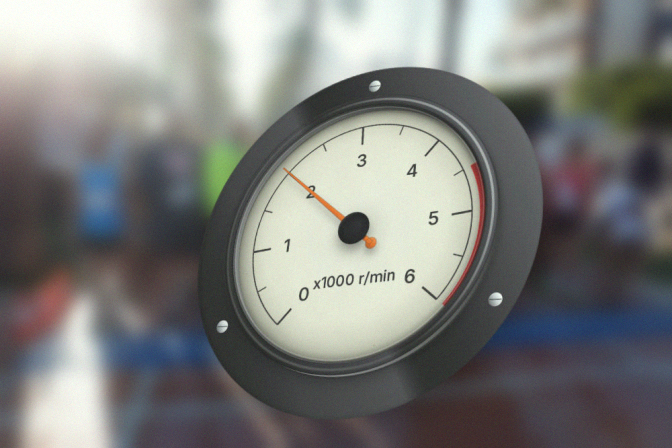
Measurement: 2000 rpm
